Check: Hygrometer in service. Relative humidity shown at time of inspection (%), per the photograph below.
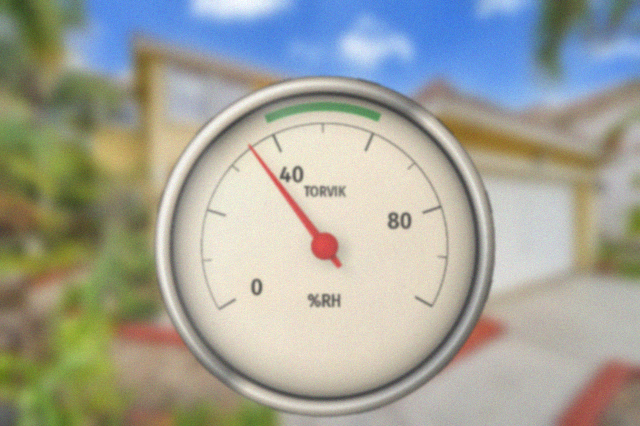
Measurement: 35 %
